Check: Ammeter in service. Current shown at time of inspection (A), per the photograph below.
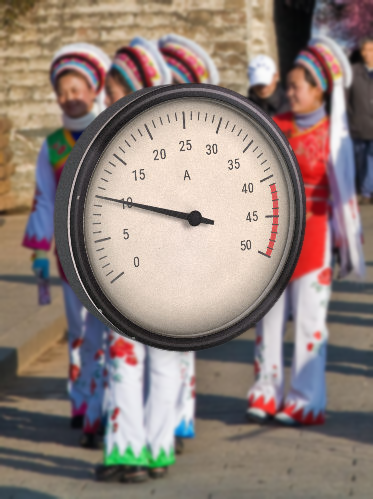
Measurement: 10 A
